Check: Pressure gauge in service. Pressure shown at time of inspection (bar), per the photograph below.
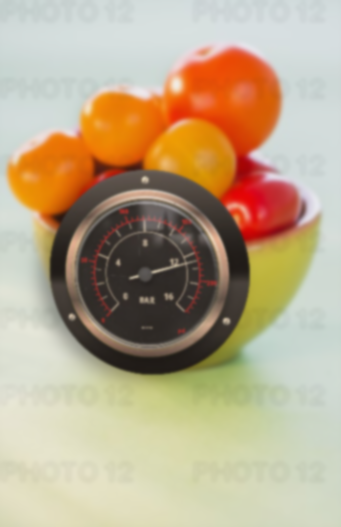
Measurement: 12.5 bar
